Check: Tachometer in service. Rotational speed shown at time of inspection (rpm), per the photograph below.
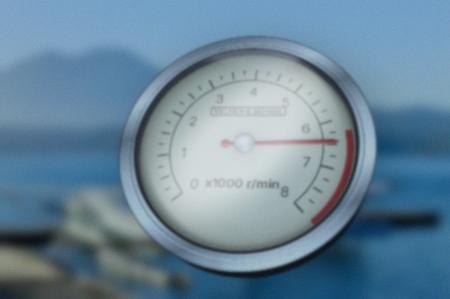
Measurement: 6500 rpm
